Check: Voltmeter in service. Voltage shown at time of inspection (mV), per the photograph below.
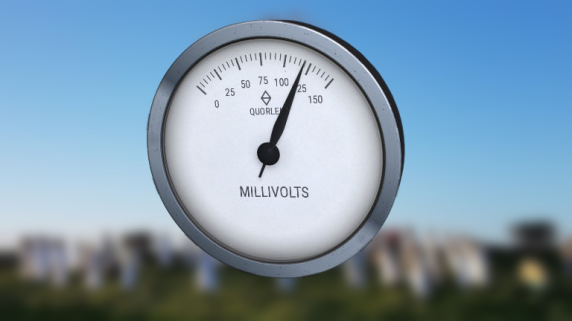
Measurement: 120 mV
